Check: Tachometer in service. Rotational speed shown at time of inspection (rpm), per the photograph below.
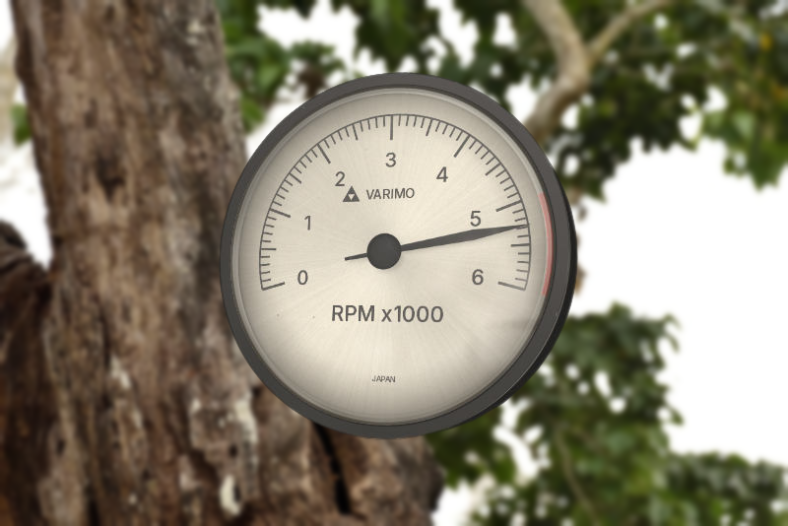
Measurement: 5300 rpm
